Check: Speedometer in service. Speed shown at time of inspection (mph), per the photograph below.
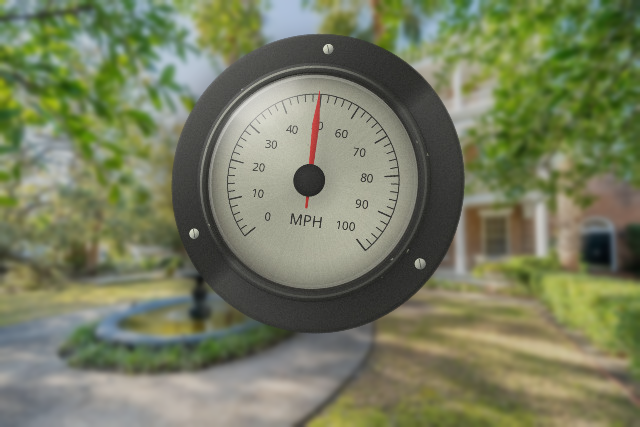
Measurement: 50 mph
